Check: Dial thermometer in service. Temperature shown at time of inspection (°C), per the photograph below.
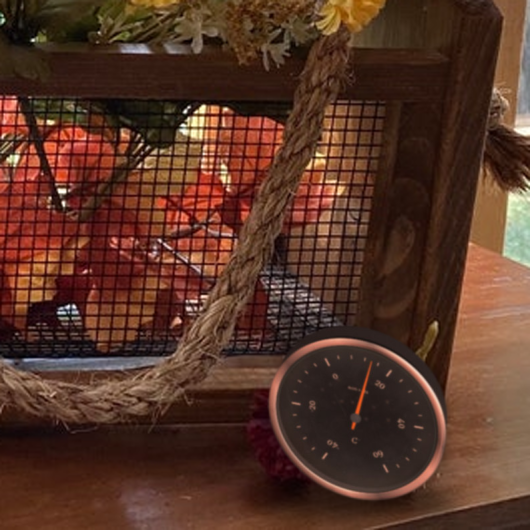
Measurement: 14 °C
